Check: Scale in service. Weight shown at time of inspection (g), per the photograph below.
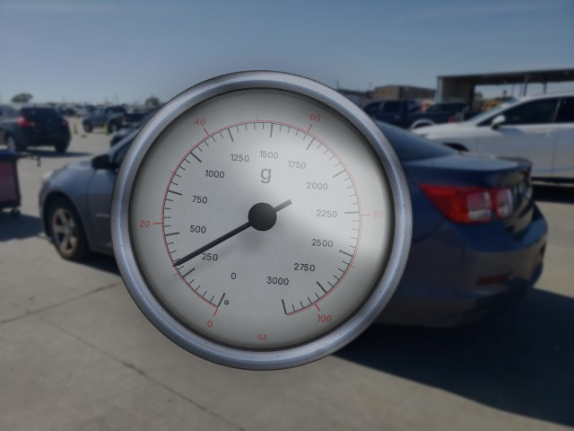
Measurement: 325 g
